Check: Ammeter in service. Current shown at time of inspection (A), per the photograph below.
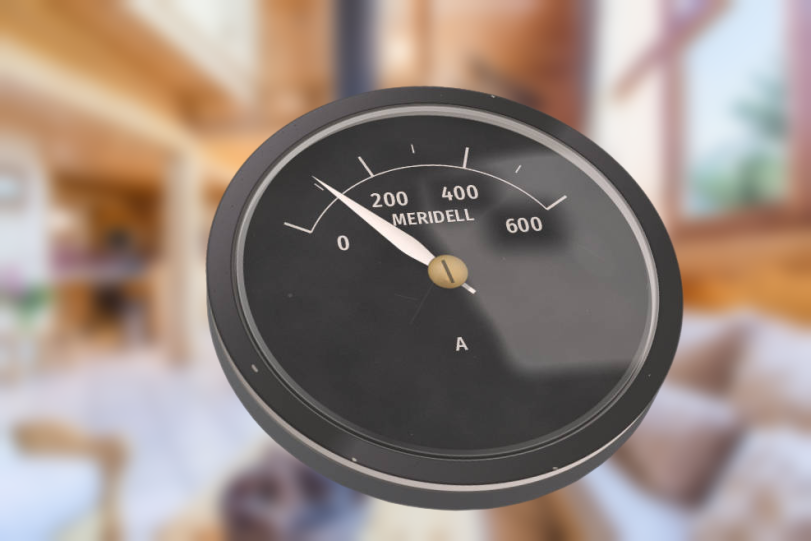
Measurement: 100 A
